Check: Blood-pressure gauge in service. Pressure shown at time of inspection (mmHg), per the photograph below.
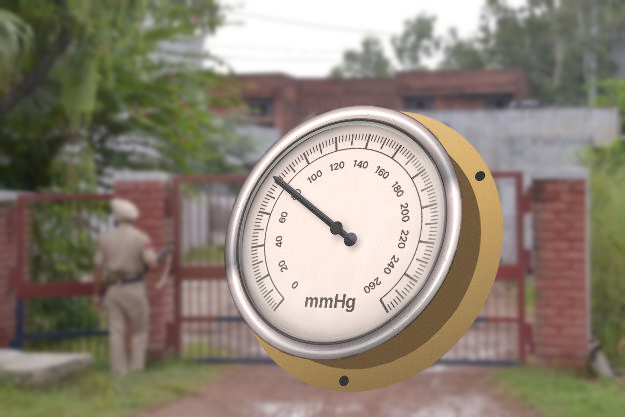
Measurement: 80 mmHg
